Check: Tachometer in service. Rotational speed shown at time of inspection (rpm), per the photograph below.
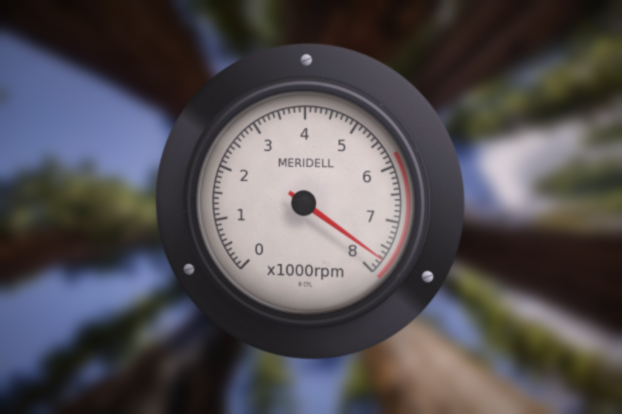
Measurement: 7700 rpm
